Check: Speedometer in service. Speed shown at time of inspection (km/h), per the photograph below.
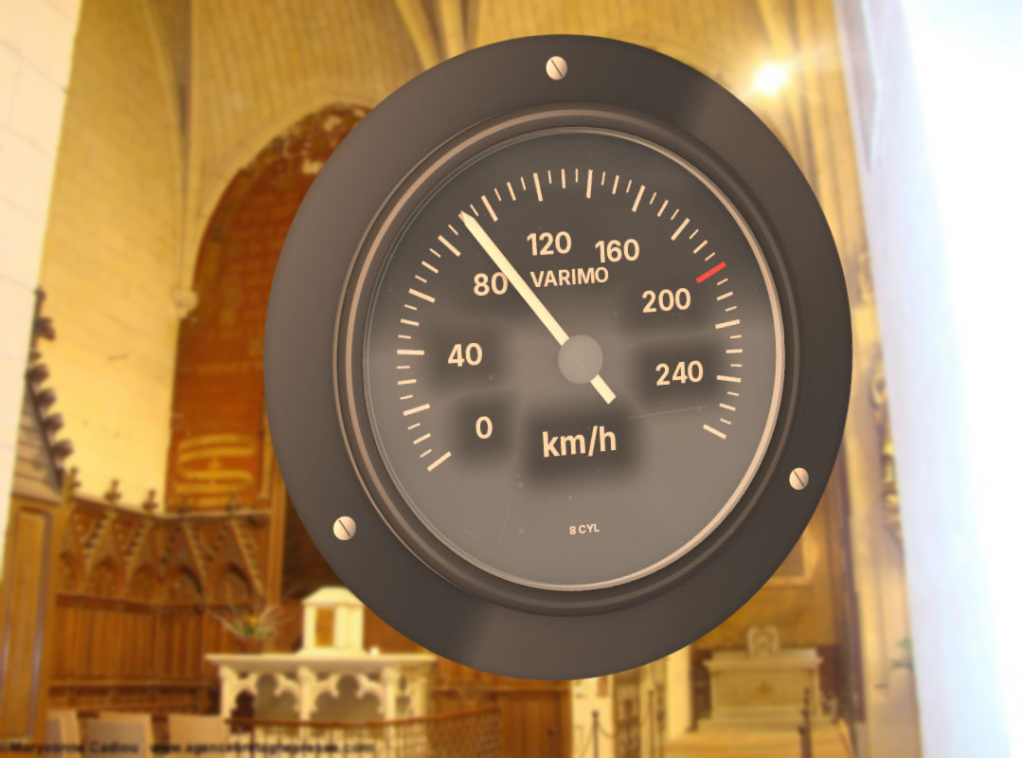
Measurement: 90 km/h
